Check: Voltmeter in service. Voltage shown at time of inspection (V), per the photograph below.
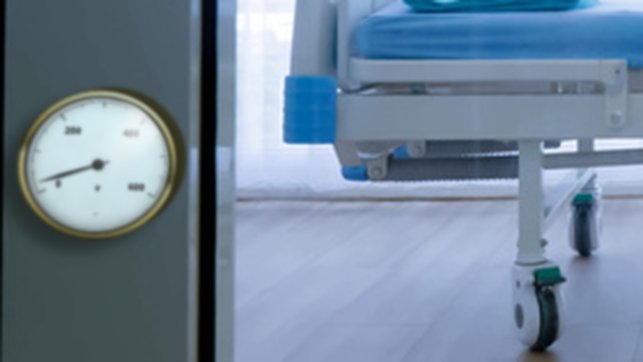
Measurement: 25 V
